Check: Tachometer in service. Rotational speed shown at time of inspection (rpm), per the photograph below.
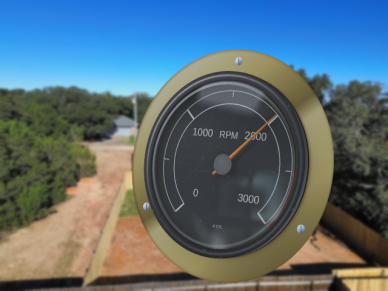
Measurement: 2000 rpm
